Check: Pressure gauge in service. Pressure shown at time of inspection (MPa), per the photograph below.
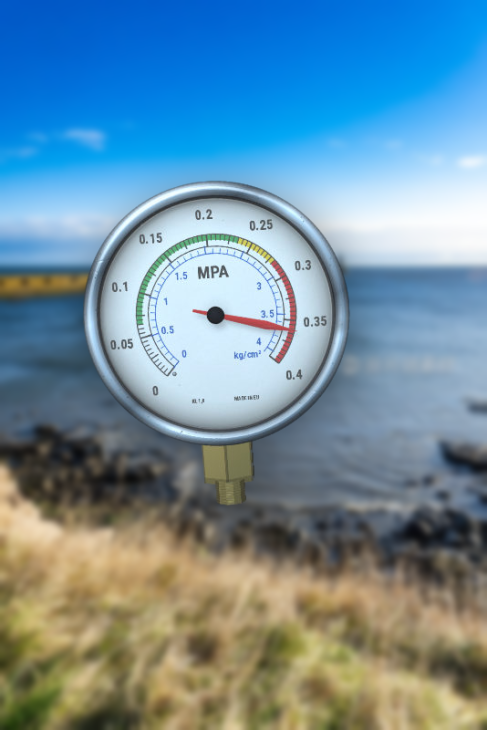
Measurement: 0.36 MPa
